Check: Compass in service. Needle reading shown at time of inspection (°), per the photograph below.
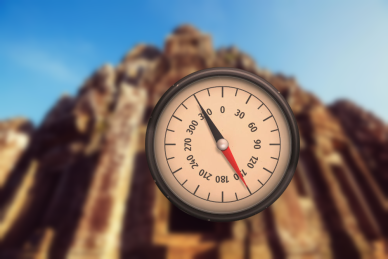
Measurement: 150 °
